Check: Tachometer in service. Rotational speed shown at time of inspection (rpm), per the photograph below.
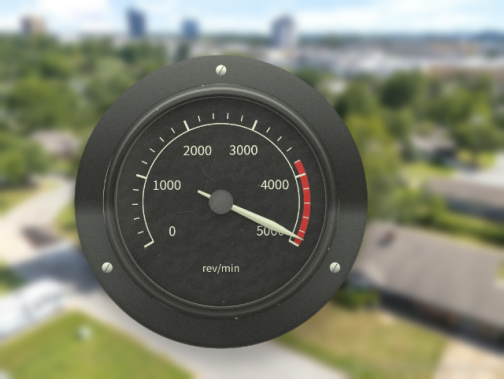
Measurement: 4900 rpm
